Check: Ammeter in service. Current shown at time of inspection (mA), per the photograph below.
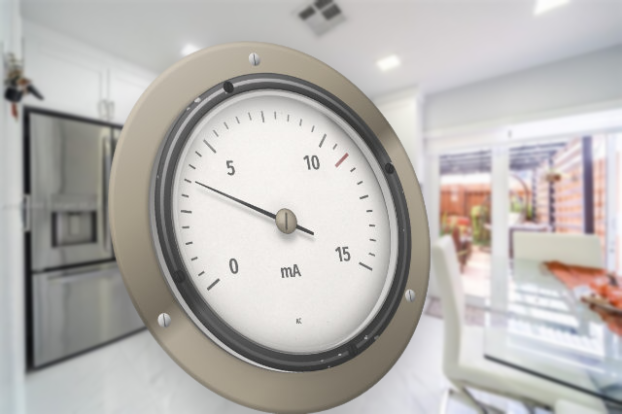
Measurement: 3.5 mA
